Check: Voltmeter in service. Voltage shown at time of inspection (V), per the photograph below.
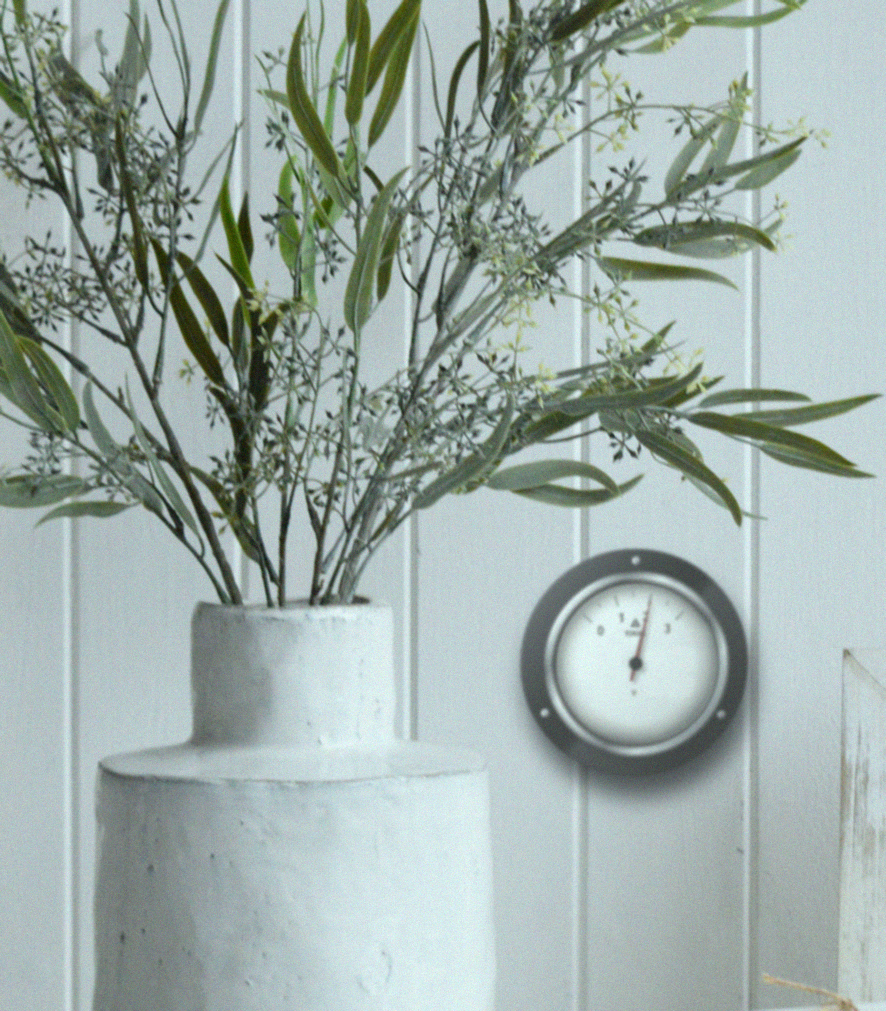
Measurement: 2 V
